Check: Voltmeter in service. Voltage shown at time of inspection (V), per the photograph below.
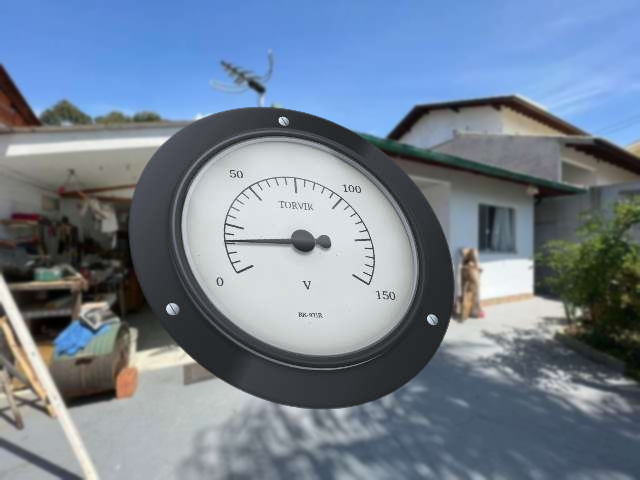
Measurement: 15 V
